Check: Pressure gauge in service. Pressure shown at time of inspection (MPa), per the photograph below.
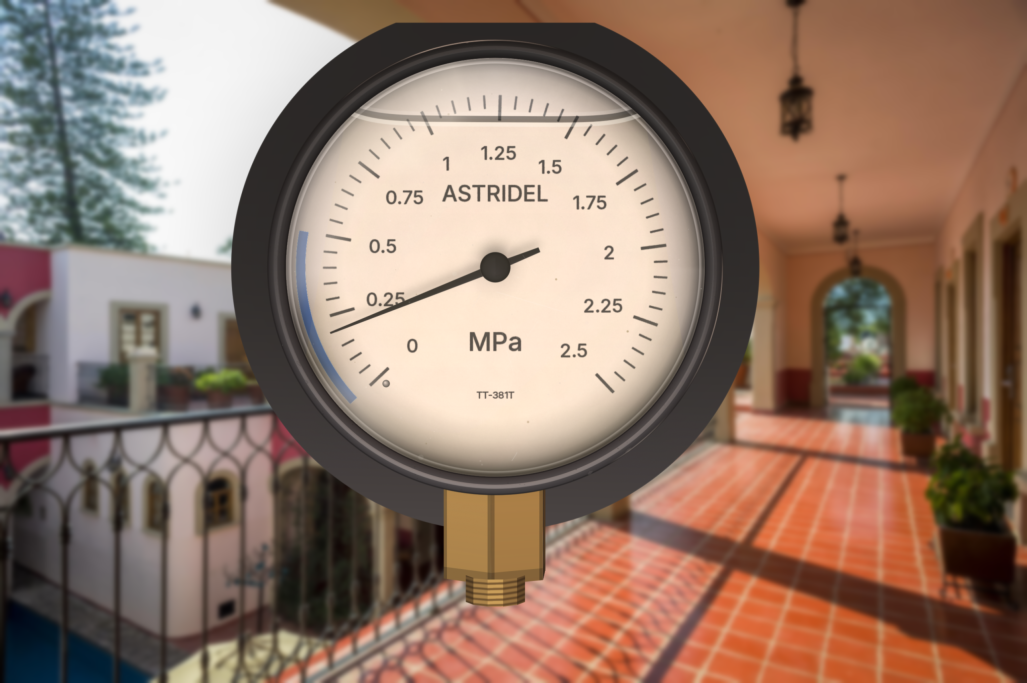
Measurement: 0.2 MPa
